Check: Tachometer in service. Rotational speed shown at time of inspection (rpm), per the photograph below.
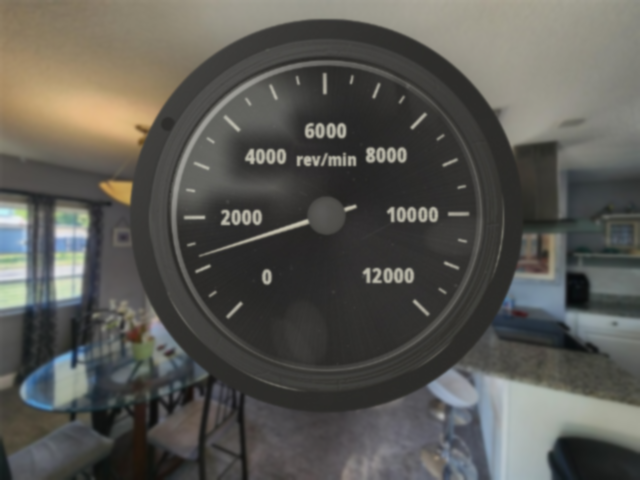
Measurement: 1250 rpm
